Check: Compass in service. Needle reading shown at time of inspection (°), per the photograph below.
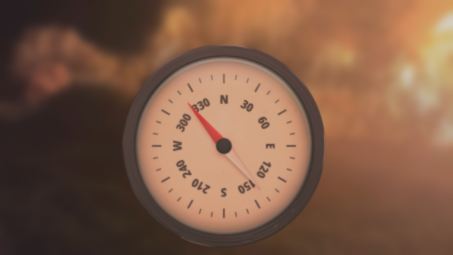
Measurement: 320 °
